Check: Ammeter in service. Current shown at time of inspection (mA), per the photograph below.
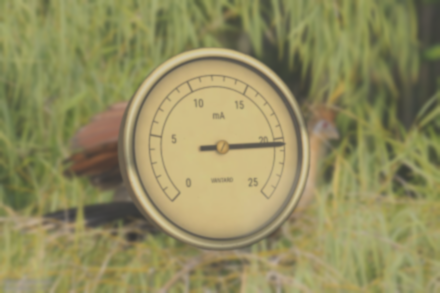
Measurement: 20.5 mA
